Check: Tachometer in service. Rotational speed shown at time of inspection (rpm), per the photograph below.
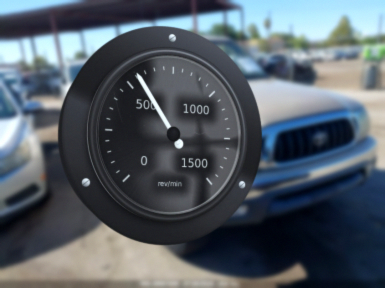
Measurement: 550 rpm
